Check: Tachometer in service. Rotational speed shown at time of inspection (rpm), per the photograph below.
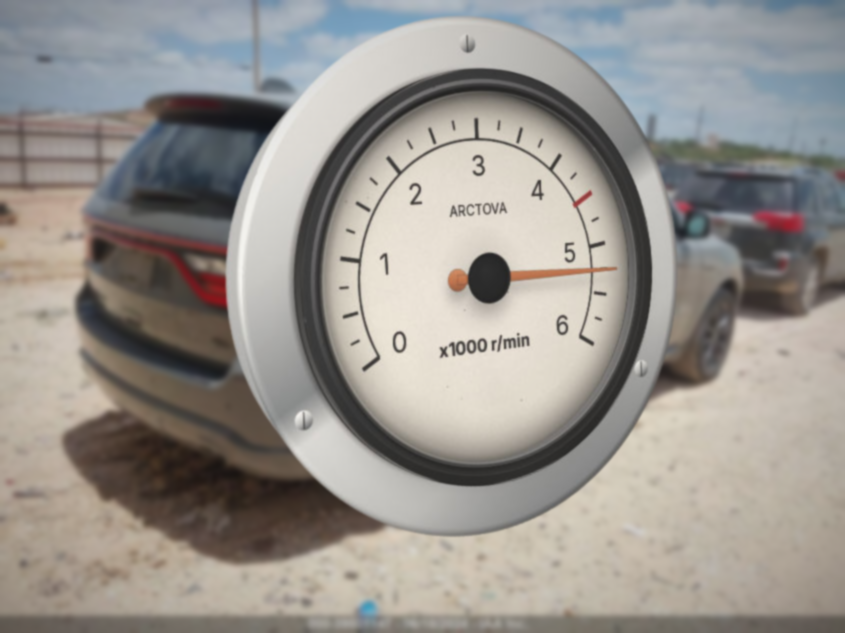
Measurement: 5250 rpm
